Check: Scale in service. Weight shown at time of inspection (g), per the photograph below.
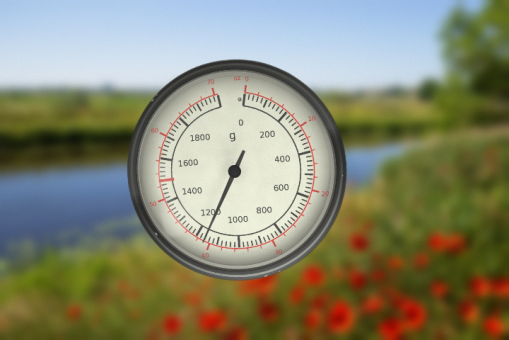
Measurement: 1160 g
